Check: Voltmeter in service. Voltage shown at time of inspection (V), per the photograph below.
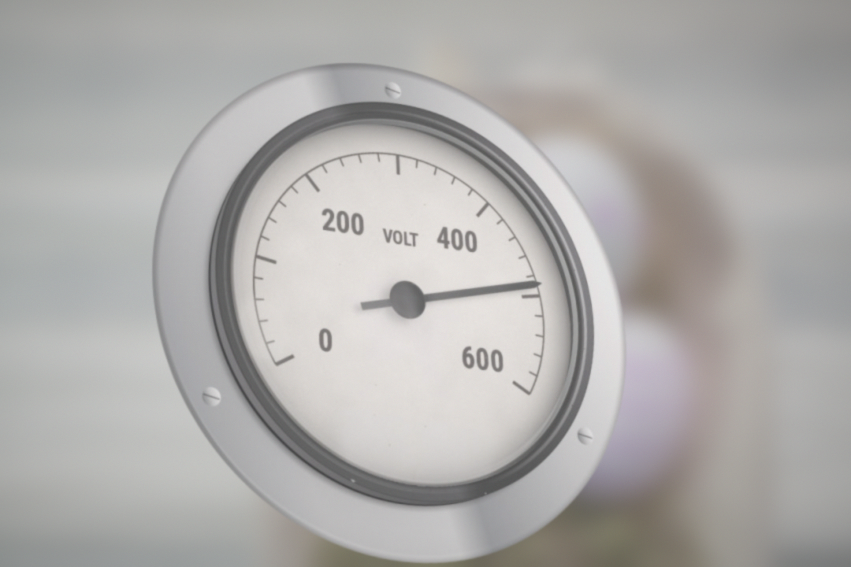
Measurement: 490 V
